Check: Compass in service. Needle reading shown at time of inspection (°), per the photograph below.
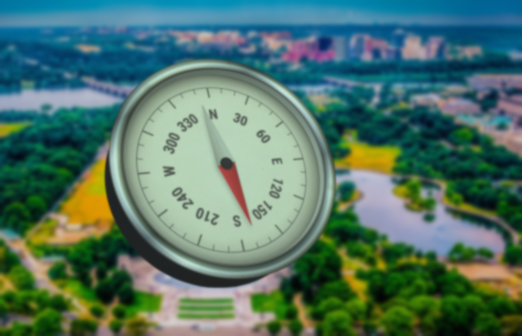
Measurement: 170 °
